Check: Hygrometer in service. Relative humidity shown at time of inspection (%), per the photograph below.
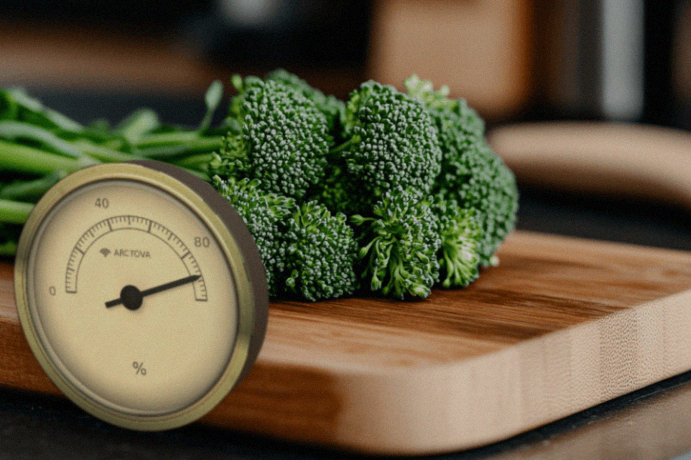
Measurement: 90 %
